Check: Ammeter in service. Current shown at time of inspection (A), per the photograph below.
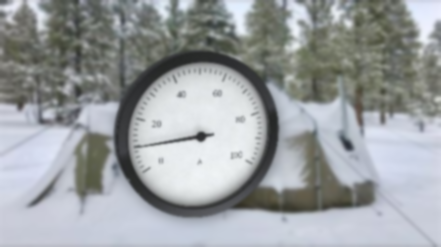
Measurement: 10 A
